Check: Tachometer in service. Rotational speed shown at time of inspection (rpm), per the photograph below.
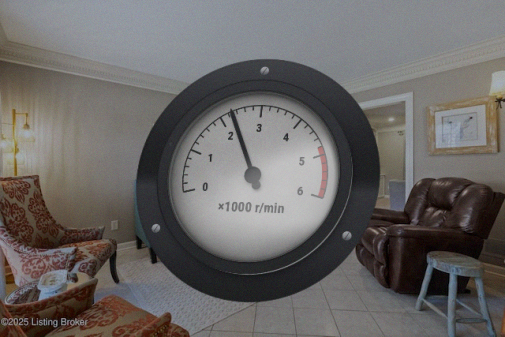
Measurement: 2300 rpm
